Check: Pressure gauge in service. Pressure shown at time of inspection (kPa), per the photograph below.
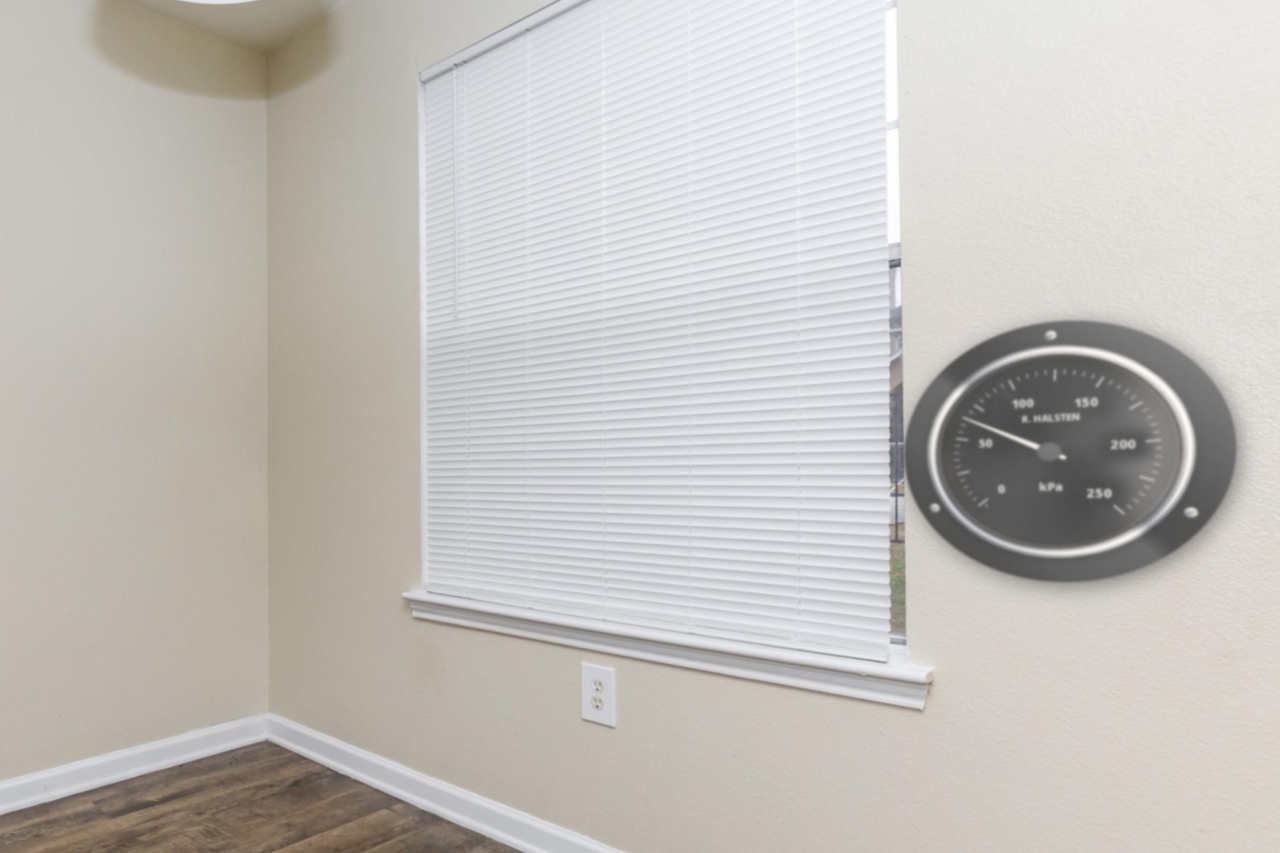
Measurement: 65 kPa
